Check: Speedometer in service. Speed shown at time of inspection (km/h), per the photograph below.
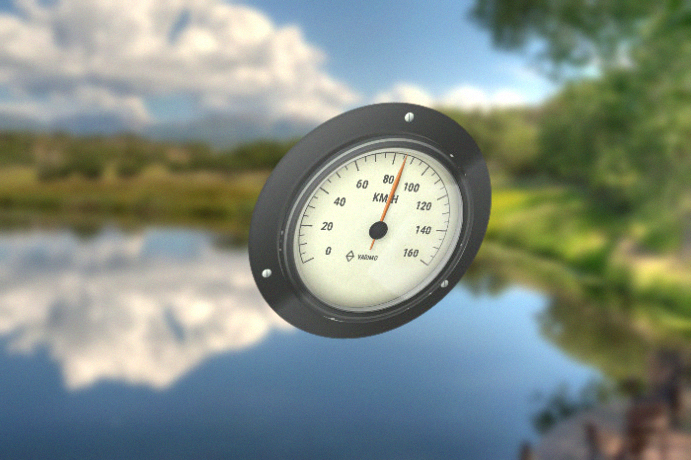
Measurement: 85 km/h
